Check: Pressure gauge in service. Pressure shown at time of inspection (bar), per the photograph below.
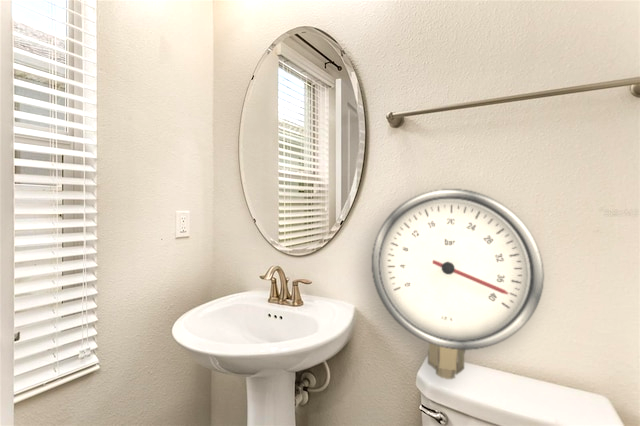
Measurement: 38 bar
